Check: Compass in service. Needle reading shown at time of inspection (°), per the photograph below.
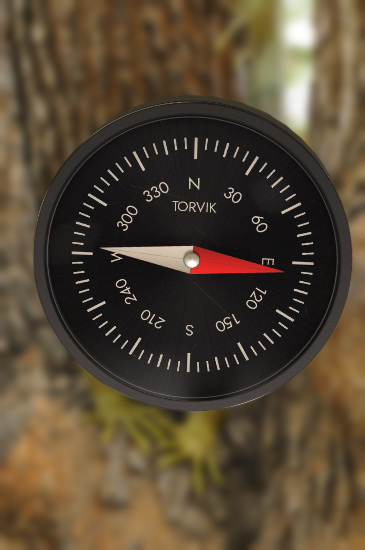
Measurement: 95 °
